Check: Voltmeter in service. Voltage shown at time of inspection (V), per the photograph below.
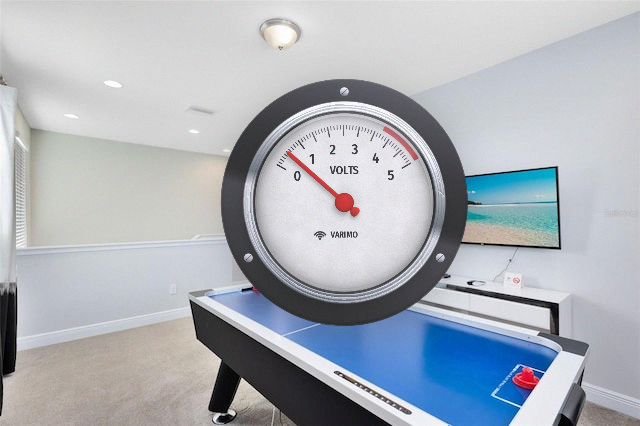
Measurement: 0.5 V
